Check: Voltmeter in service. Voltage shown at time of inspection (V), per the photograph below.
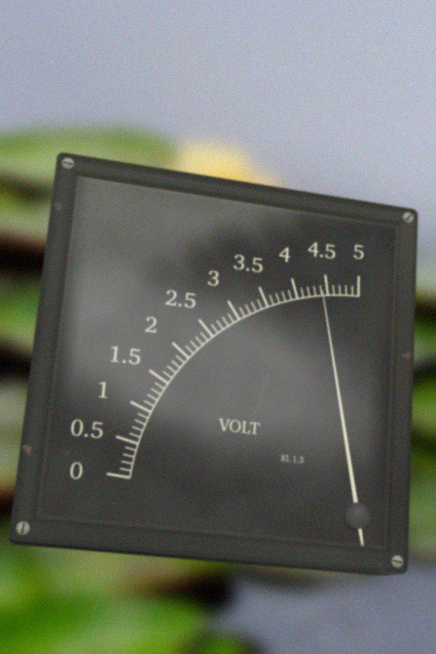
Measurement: 4.4 V
